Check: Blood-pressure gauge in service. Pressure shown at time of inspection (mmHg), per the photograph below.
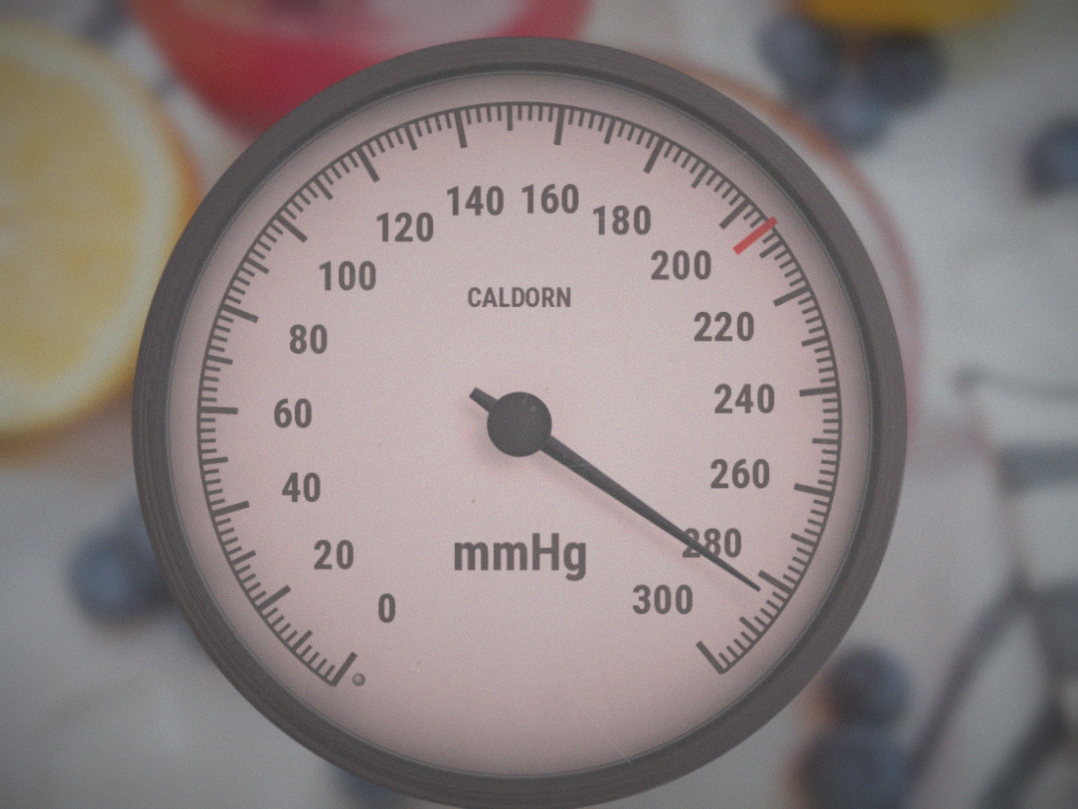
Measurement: 283 mmHg
